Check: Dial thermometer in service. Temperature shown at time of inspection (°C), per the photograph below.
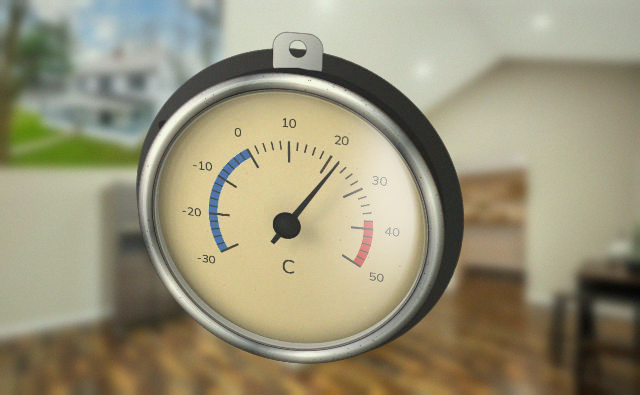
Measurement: 22 °C
